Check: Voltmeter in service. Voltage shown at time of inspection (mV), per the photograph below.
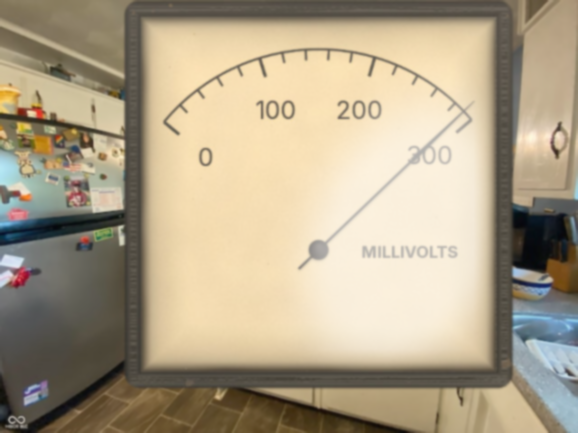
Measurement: 290 mV
